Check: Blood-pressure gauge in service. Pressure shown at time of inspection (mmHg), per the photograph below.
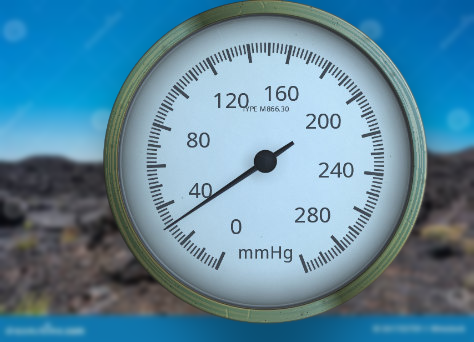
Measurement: 30 mmHg
